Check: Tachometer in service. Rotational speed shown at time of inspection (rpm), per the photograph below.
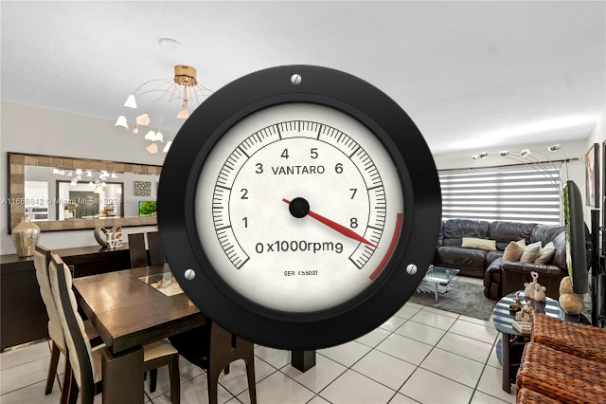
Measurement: 8400 rpm
